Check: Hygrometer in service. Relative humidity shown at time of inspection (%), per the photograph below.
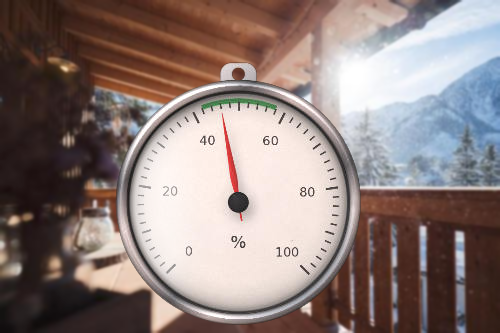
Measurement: 46 %
